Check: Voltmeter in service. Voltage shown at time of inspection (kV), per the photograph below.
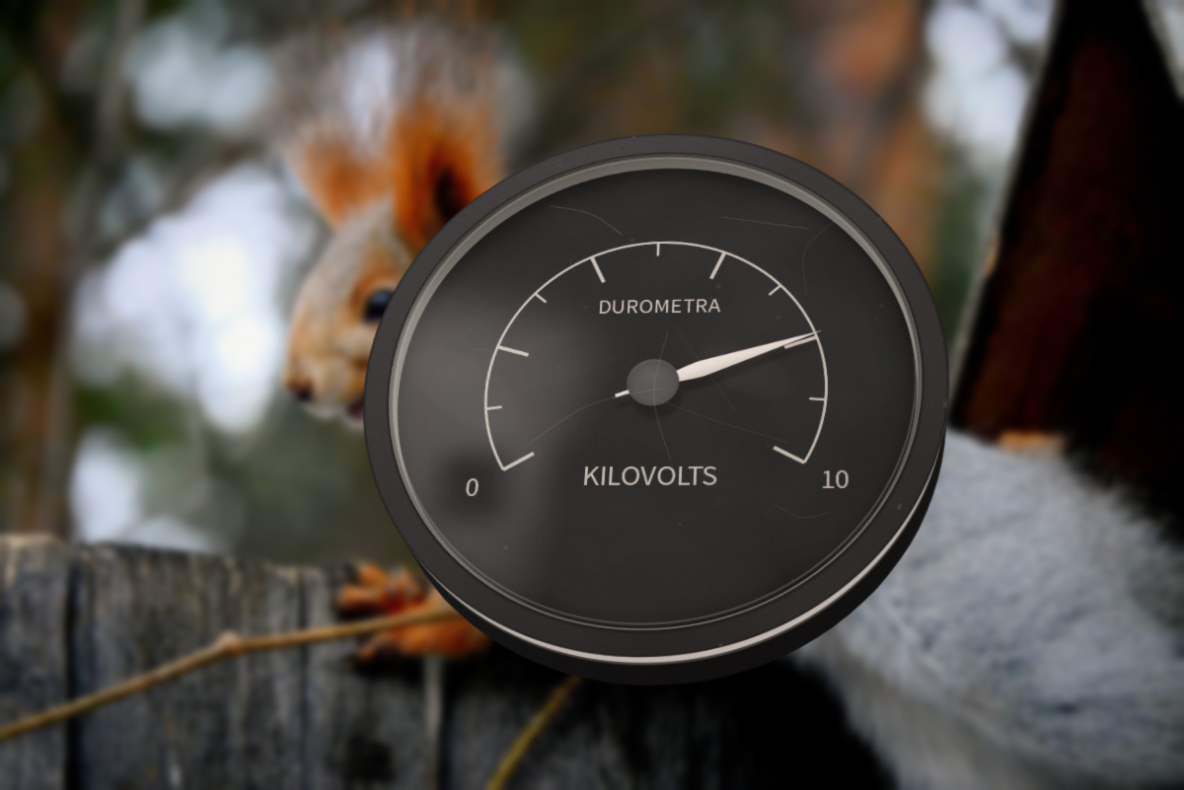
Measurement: 8 kV
